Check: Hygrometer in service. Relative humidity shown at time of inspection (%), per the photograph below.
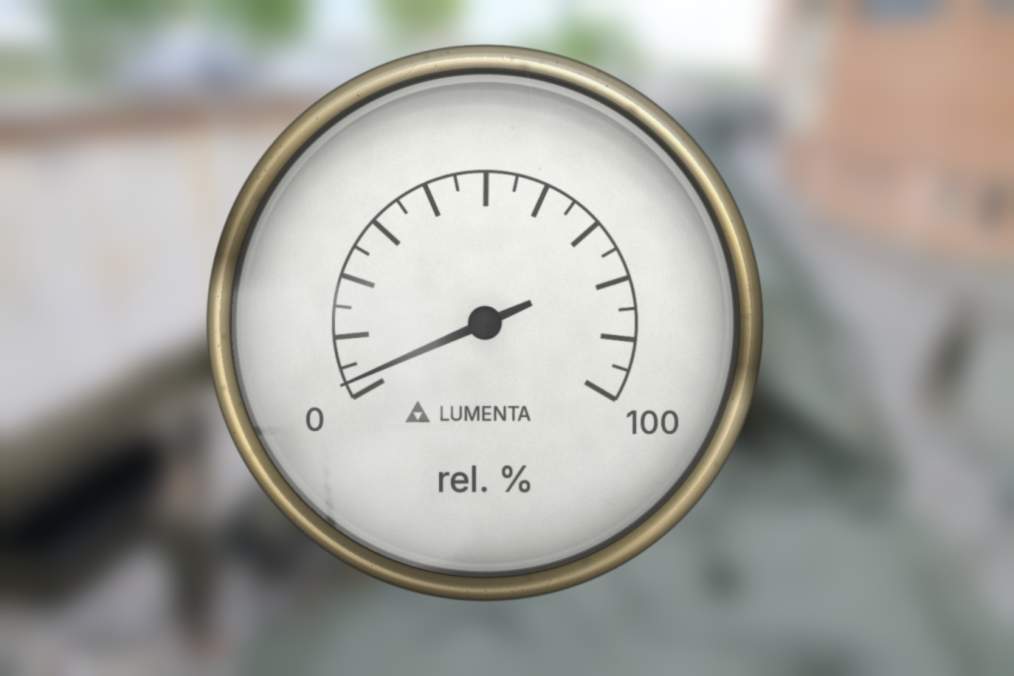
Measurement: 2.5 %
